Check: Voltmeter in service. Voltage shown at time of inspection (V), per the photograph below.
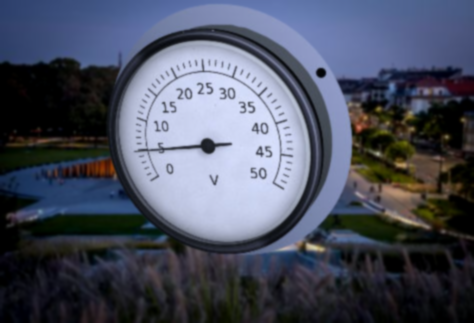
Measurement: 5 V
